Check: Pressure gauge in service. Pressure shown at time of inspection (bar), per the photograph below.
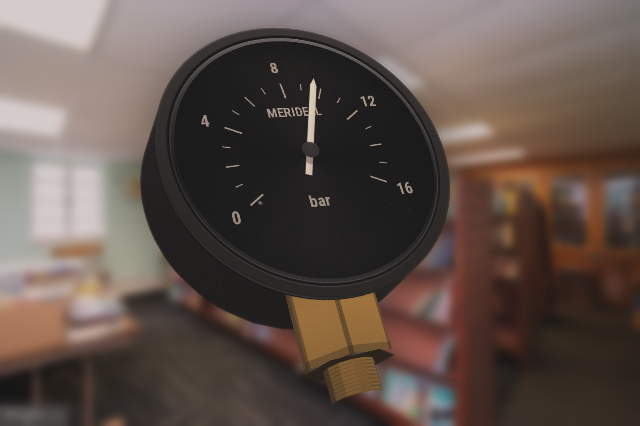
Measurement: 9.5 bar
